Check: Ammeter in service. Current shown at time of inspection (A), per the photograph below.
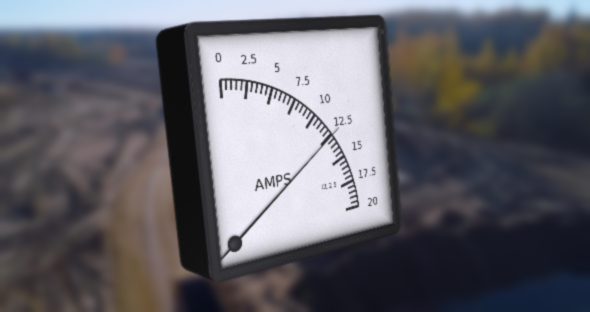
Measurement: 12.5 A
